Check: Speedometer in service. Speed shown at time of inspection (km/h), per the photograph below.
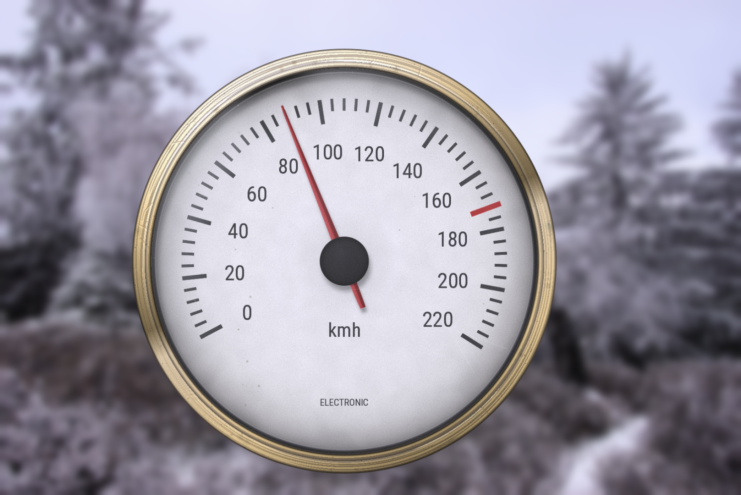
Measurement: 88 km/h
